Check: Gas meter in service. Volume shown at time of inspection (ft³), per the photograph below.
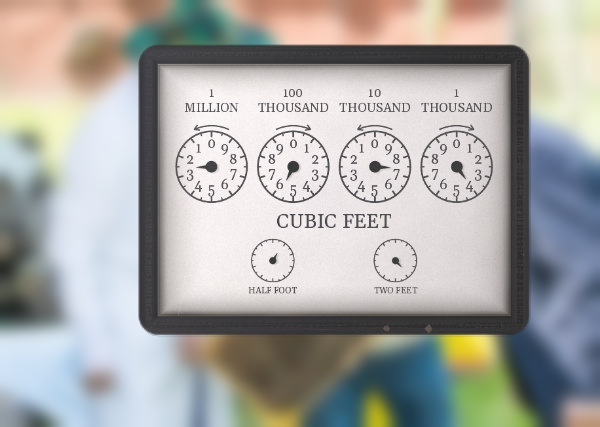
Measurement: 257400 ft³
